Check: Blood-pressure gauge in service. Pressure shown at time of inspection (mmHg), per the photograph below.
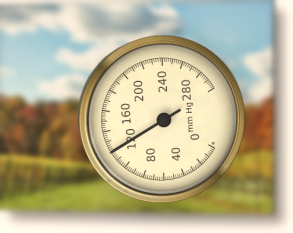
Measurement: 120 mmHg
